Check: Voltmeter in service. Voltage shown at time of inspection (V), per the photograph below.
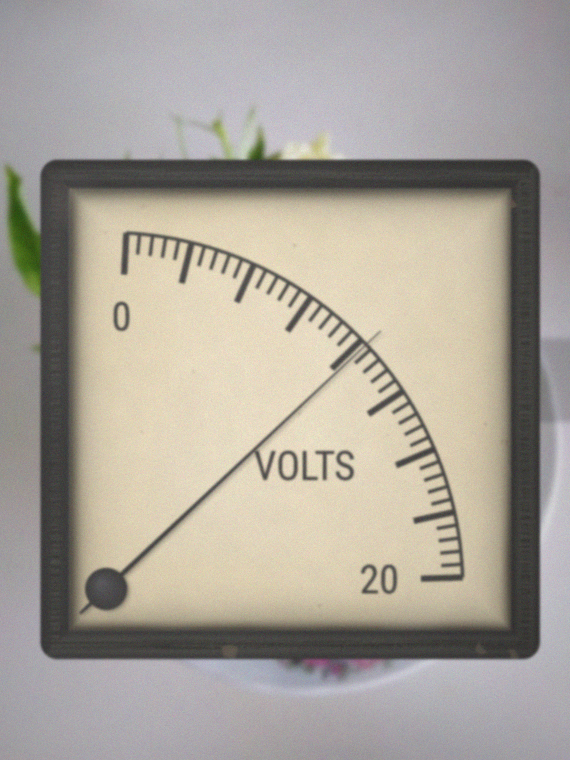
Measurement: 10.25 V
